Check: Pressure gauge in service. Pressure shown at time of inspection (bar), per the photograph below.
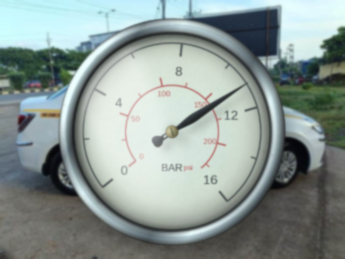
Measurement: 11 bar
